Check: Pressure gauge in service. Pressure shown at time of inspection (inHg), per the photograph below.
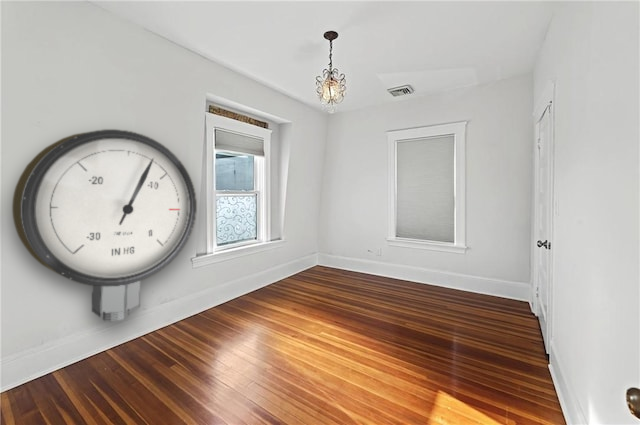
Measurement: -12.5 inHg
